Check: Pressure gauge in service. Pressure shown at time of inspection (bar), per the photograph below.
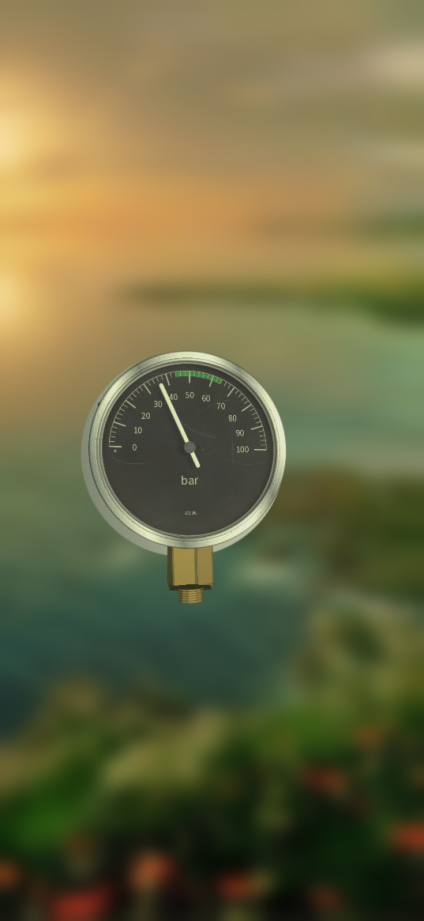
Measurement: 36 bar
